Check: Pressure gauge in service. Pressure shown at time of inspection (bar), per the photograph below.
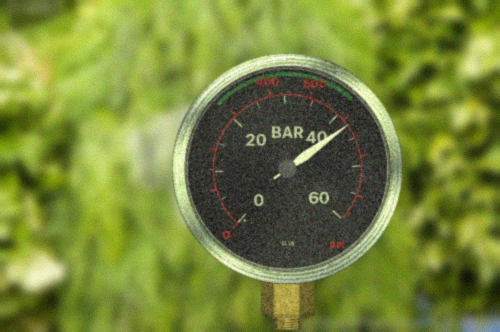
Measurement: 42.5 bar
